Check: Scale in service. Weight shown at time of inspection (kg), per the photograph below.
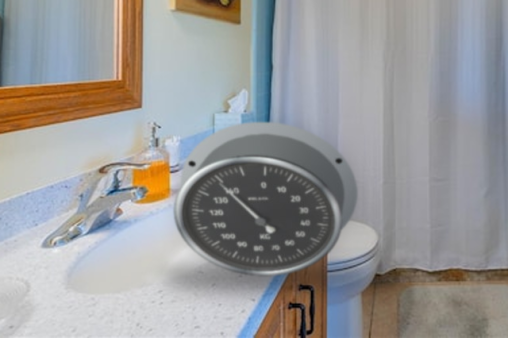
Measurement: 140 kg
